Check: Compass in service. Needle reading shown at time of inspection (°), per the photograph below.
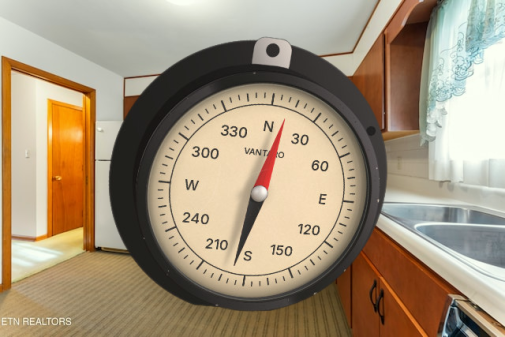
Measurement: 10 °
